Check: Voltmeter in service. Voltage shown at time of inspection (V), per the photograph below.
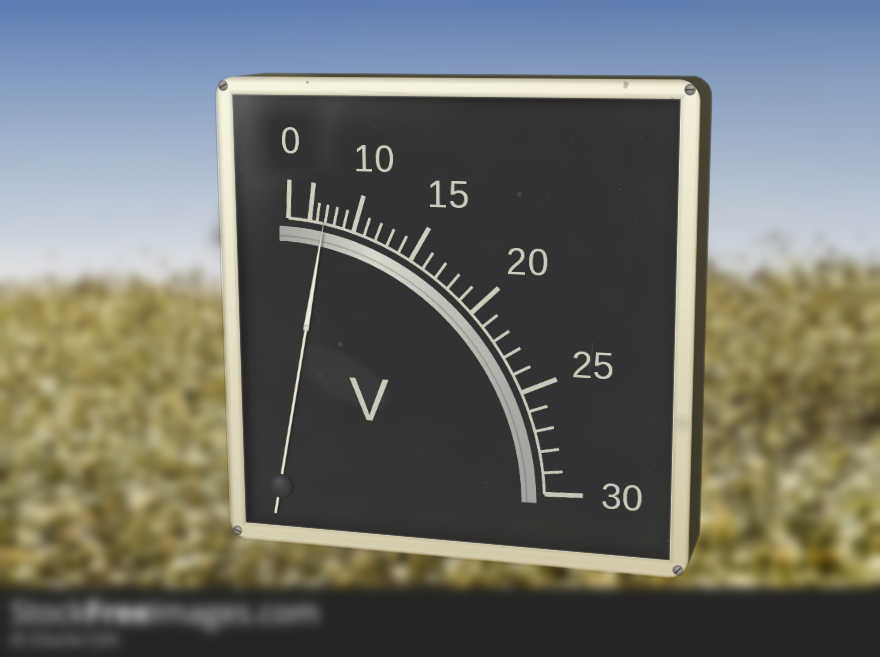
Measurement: 7 V
